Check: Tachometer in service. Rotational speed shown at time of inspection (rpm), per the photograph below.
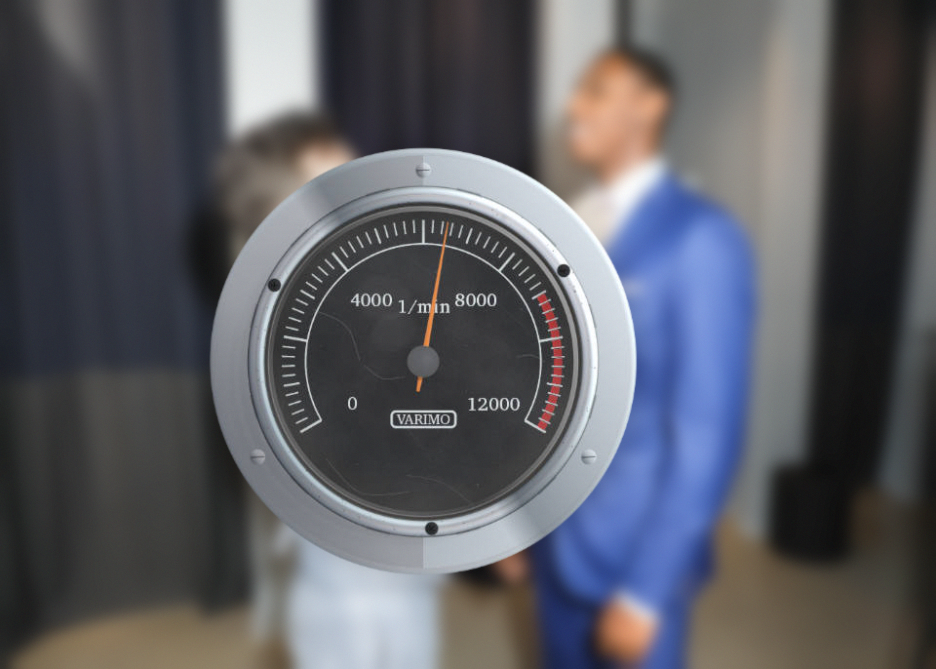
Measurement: 6500 rpm
